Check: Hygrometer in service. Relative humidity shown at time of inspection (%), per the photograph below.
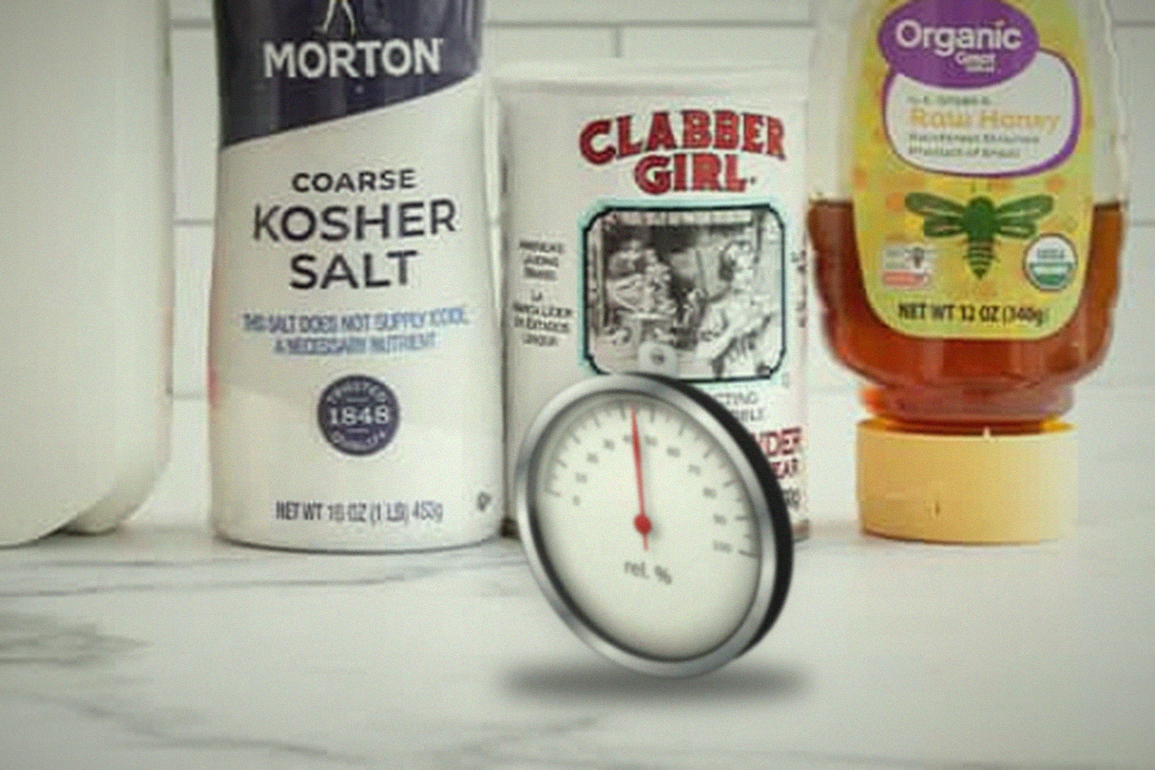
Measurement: 45 %
